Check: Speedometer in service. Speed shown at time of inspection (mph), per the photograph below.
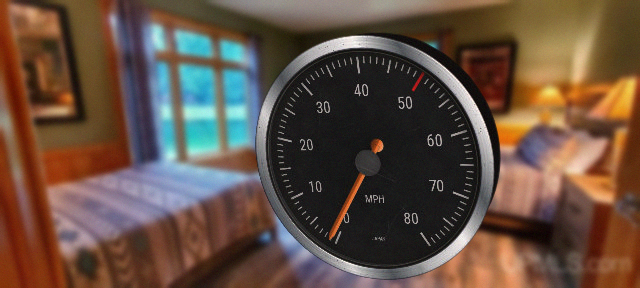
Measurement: 1 mph
